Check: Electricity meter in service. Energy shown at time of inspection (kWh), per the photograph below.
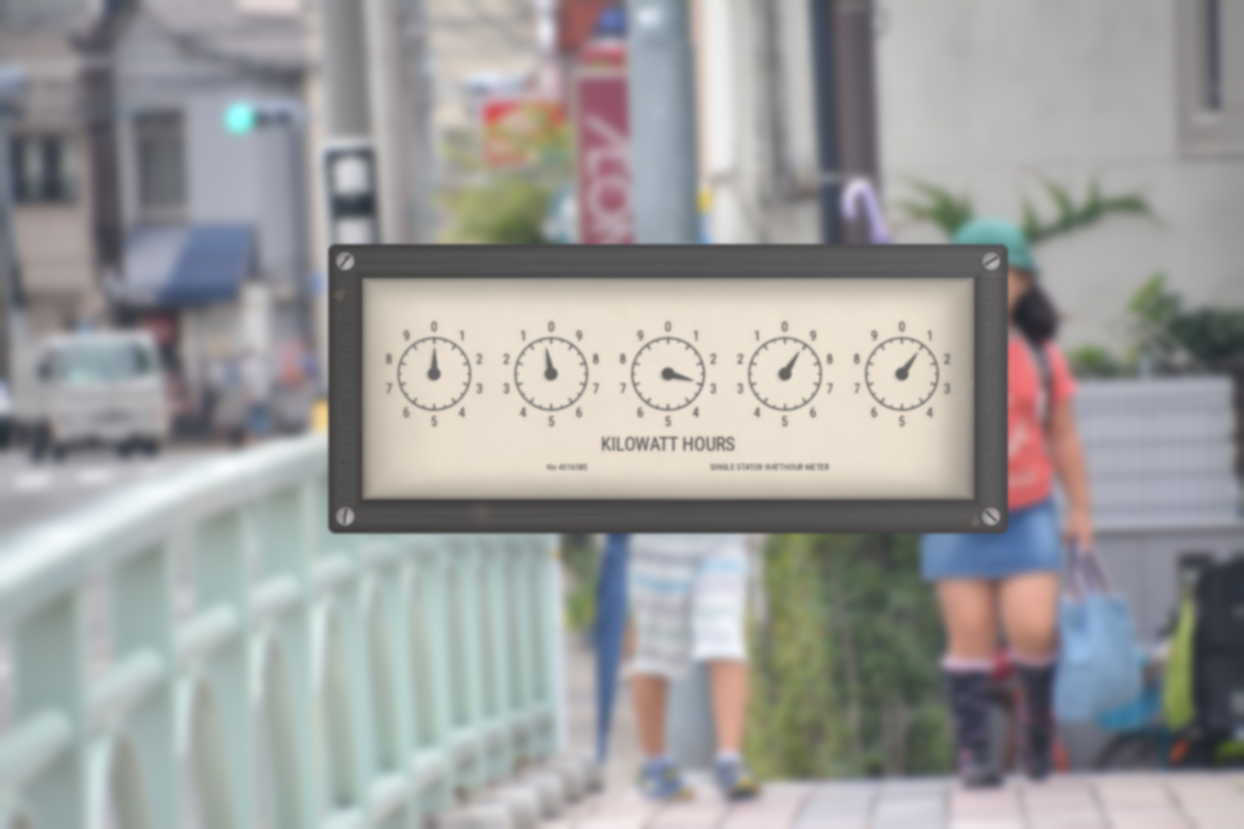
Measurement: 291 kWh
